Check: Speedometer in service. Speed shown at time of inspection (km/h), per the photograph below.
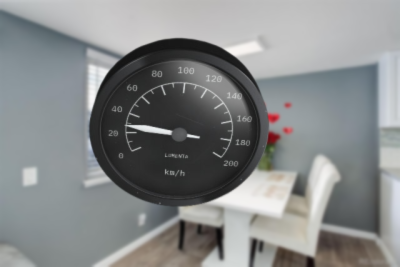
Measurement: 30 km/h
